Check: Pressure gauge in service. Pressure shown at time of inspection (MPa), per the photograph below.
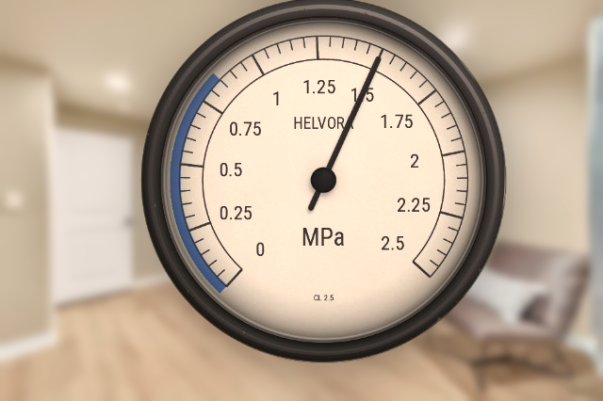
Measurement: 1.5 MPa
